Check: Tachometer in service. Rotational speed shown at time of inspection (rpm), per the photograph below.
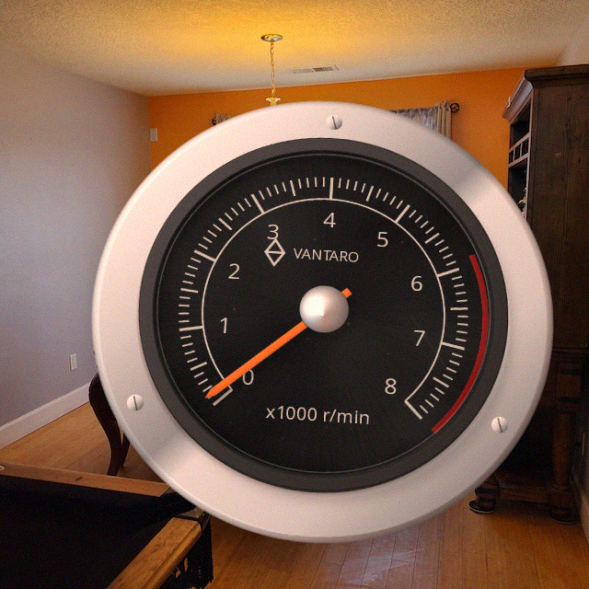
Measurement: 100 rpm
